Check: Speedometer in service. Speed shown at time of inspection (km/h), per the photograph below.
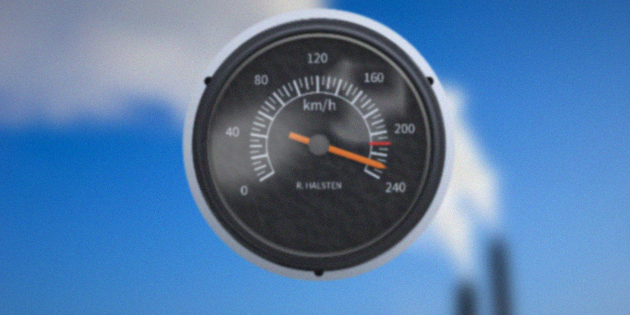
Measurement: 230 km/h
